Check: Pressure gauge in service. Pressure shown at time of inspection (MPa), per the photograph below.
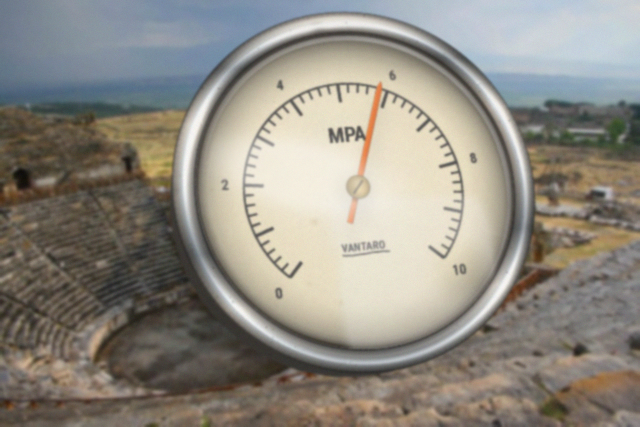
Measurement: 5.8 MPa
